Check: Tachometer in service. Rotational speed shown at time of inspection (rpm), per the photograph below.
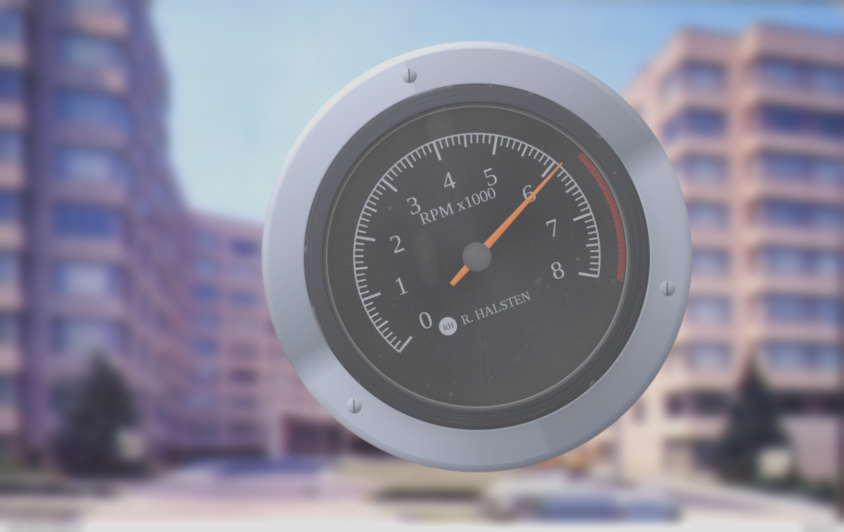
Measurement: 6100 rpm
